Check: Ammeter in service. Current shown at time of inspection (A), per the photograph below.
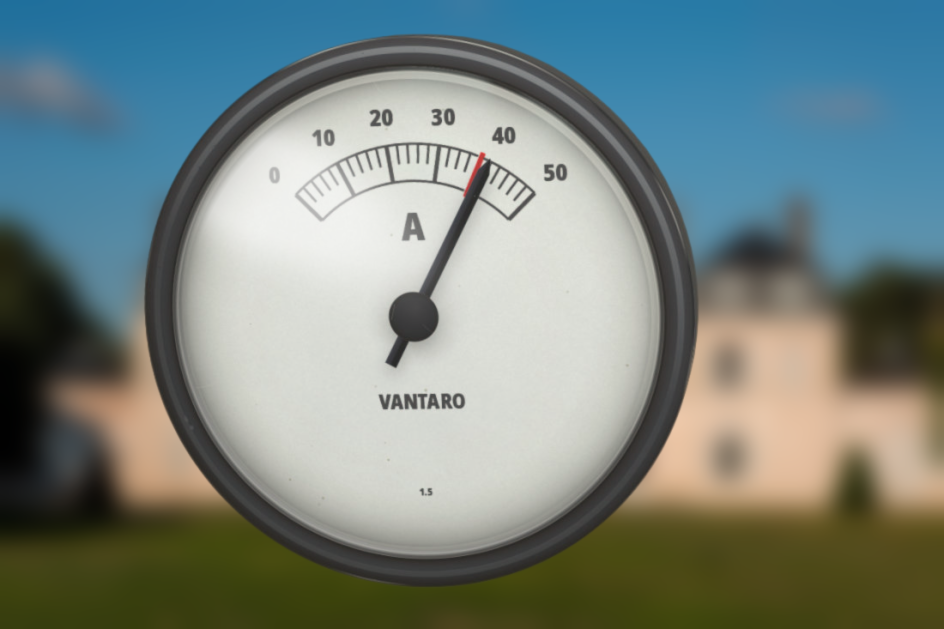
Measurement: 40 A
